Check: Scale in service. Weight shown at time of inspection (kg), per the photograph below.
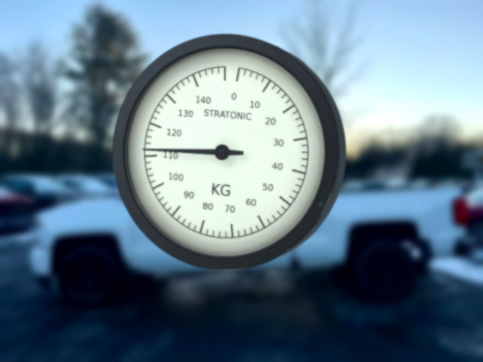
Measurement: 112 kg
